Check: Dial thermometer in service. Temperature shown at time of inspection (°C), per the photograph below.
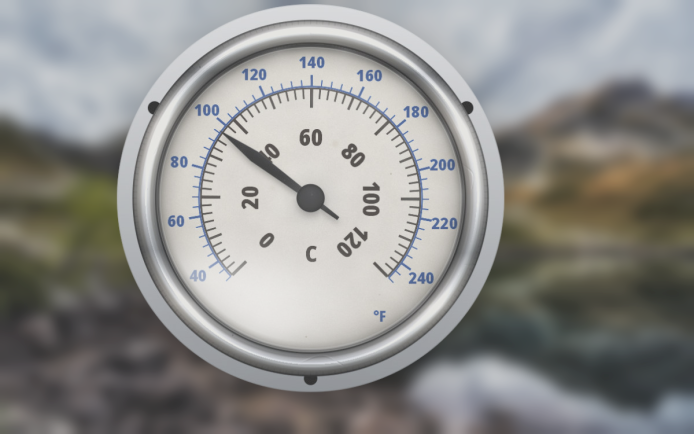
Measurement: 36 °C
